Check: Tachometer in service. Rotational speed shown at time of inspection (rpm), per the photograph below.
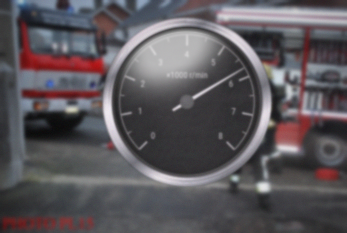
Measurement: 5750 rpm
